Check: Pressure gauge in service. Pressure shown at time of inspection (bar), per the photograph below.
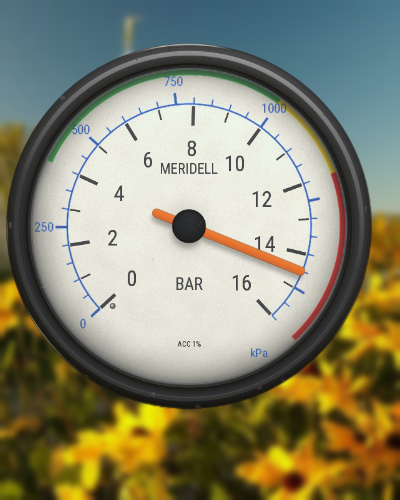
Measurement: 14.5 bar
